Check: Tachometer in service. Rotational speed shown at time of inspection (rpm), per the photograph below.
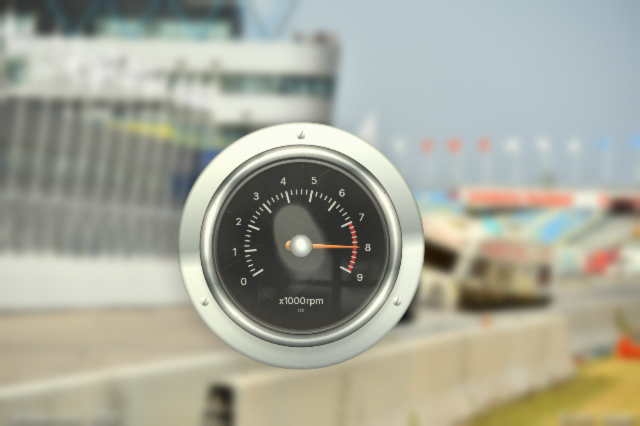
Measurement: 8000 rpm
